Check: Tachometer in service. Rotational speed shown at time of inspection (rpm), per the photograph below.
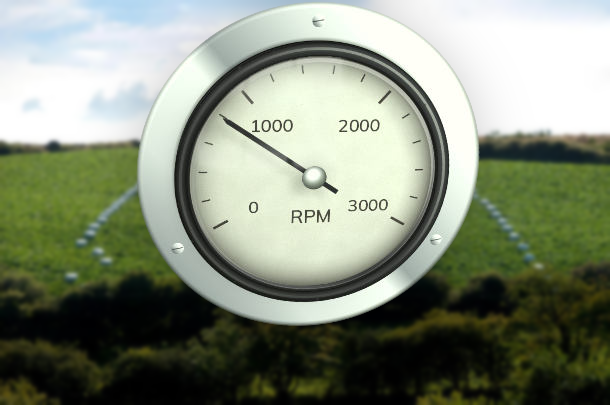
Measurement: 800 rpm
